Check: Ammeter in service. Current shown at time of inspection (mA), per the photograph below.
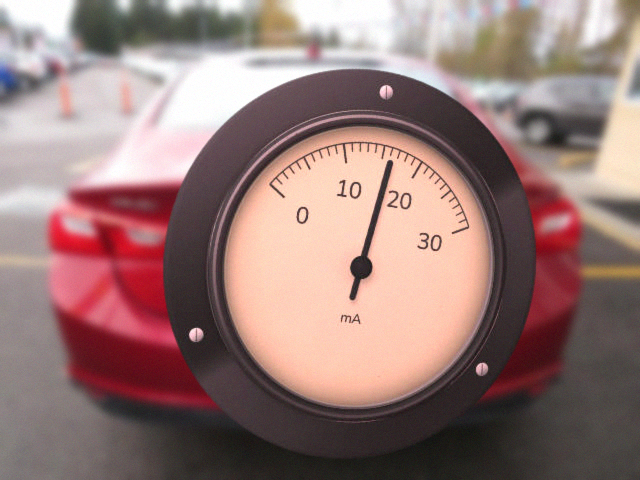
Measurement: 16 mA
